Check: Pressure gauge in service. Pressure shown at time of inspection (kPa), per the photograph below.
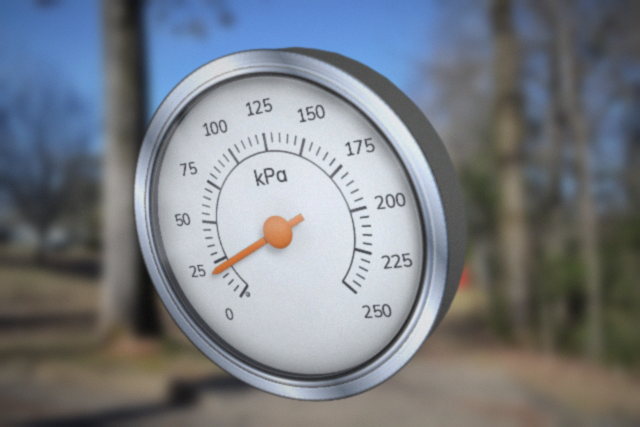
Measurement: 20 kPa
